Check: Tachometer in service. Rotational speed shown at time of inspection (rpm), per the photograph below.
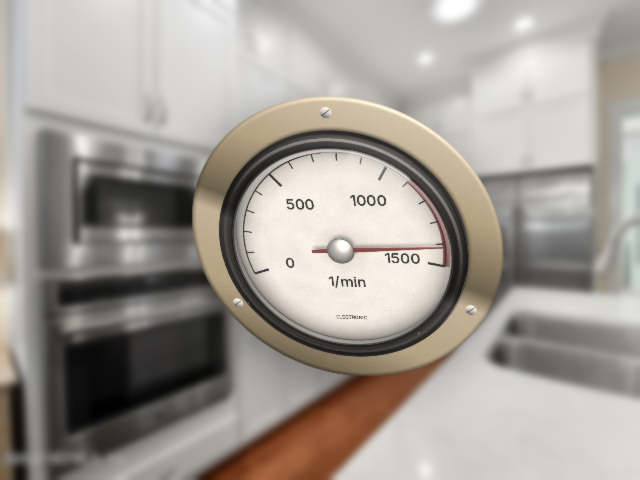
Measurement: 1400 rpm
